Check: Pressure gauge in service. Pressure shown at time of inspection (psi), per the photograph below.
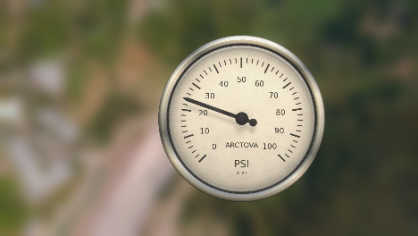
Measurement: 24 psi
